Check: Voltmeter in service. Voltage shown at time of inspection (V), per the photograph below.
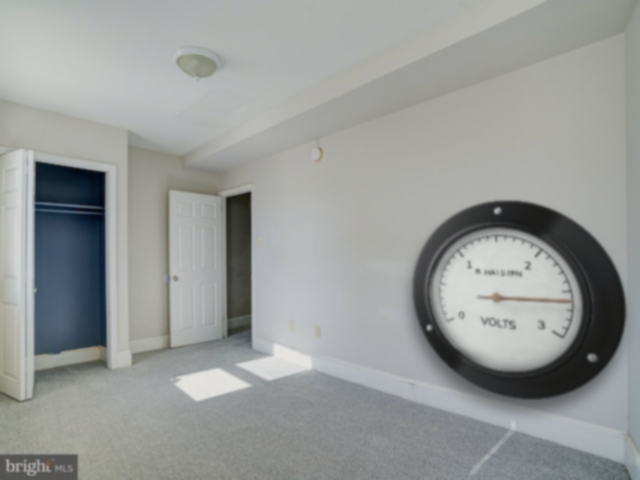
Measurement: 2.6 V
